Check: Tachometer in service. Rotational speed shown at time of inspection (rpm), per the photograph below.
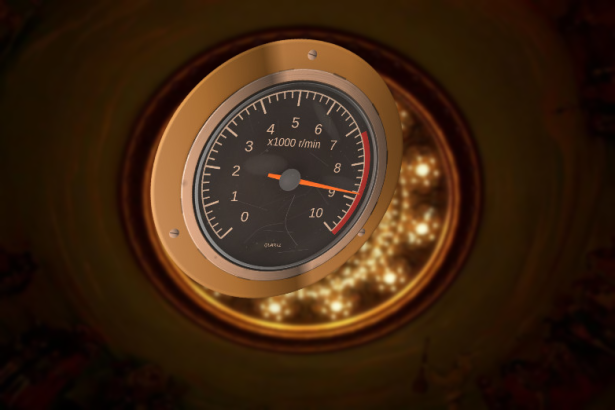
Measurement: 8800 rpm
